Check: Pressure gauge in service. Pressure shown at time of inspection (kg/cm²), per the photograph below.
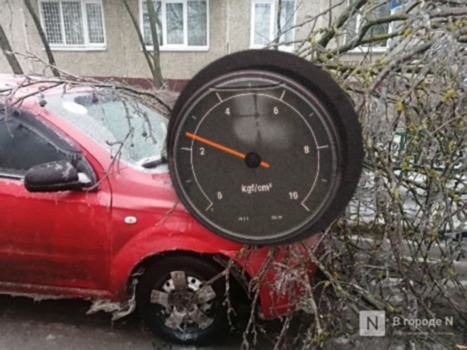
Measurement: 2.5 kg/cm²
